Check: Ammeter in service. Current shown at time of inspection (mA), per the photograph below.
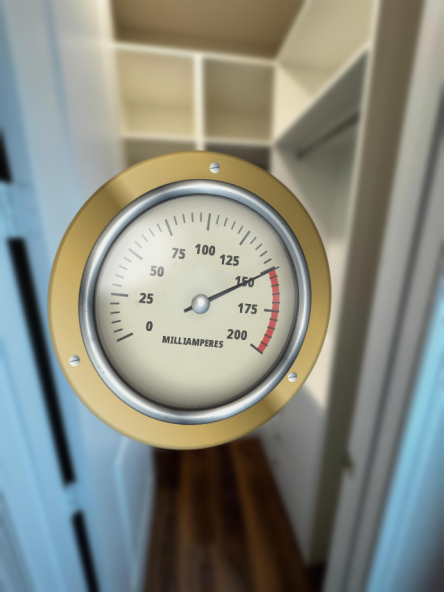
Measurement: 150 mA
